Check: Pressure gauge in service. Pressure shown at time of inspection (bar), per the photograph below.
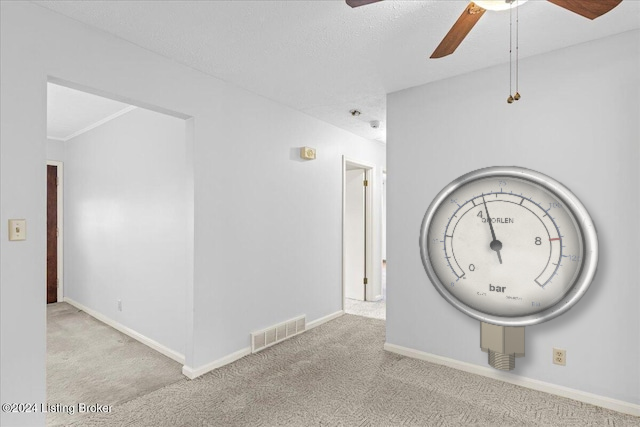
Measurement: 4.5 bar
